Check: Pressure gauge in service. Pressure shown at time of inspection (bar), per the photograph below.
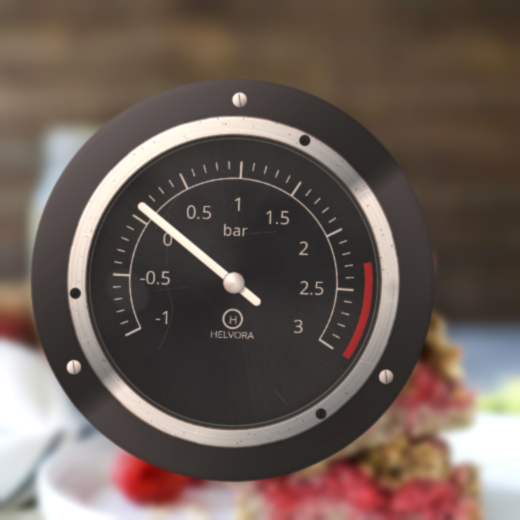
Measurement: 0.1 bar
